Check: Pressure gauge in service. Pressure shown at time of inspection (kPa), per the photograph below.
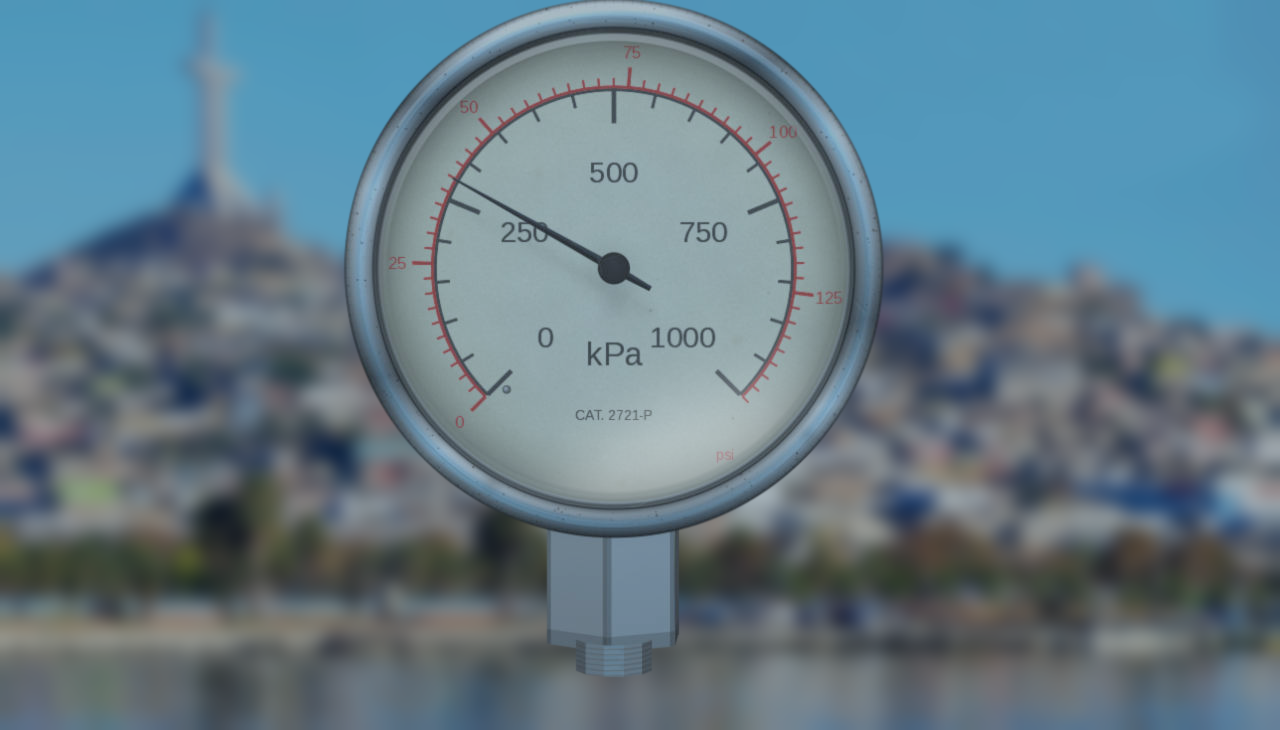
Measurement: 275 kPa
